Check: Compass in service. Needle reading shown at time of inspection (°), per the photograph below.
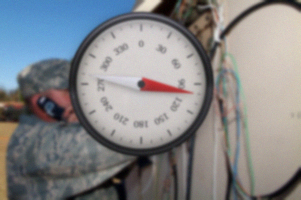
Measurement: 100 °
